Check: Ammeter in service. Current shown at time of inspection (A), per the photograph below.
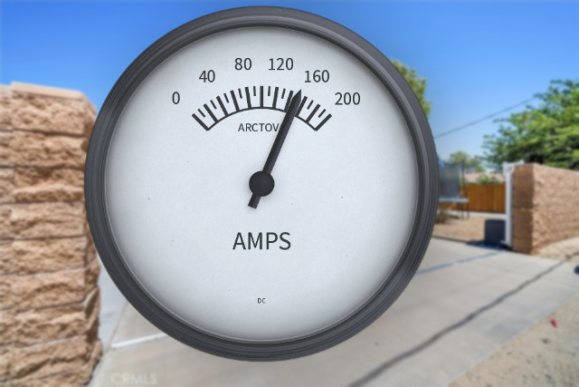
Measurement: 150 A
